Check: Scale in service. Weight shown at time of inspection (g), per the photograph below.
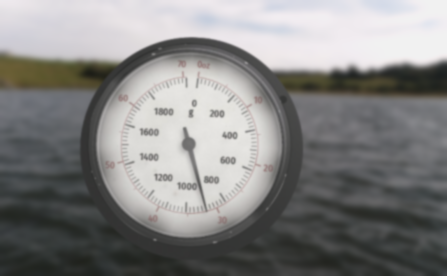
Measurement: 900 g
